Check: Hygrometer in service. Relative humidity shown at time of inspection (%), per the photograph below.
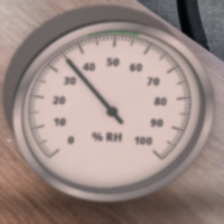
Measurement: 35 %
